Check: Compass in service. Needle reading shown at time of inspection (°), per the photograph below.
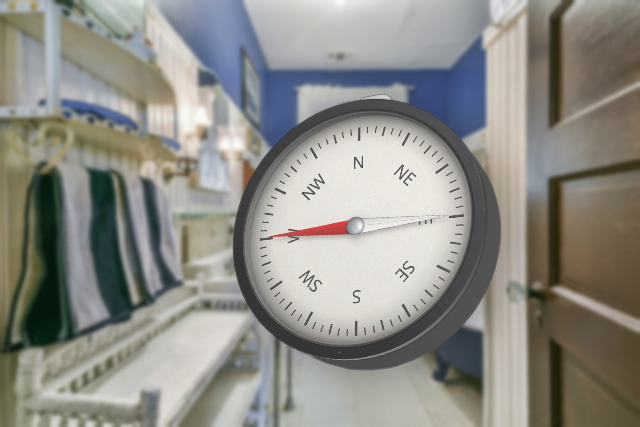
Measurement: 270 °
